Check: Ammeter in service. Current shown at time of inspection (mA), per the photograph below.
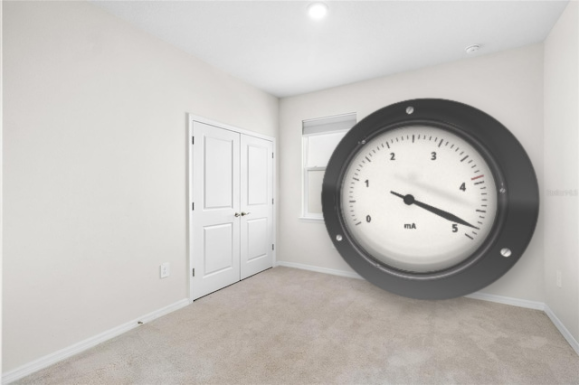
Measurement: 4.8 mA
